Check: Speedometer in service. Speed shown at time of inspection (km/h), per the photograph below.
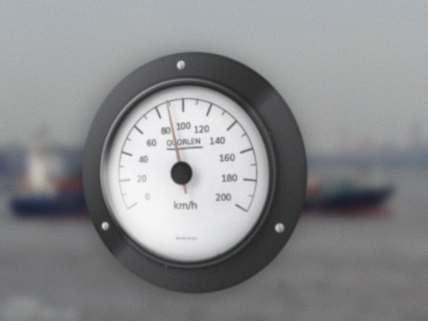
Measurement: 90 km/h
